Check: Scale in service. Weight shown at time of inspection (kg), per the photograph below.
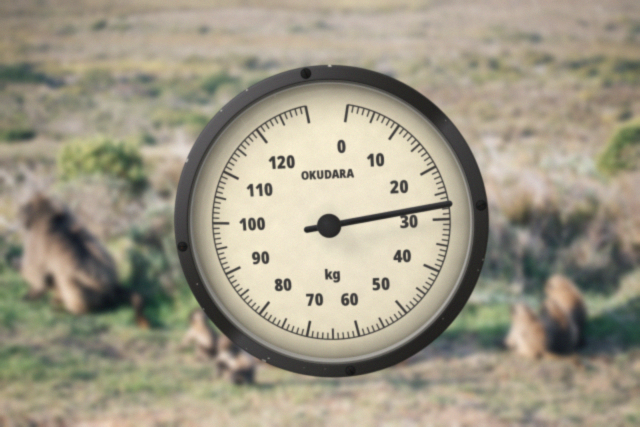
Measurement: 27 kg
